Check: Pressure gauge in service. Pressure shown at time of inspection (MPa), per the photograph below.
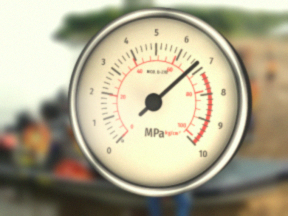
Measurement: 6.8 MPa
